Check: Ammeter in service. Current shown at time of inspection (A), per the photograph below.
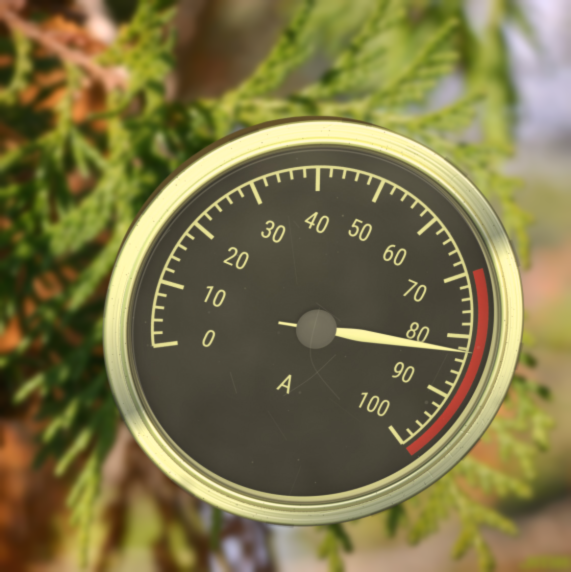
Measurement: 82 A
